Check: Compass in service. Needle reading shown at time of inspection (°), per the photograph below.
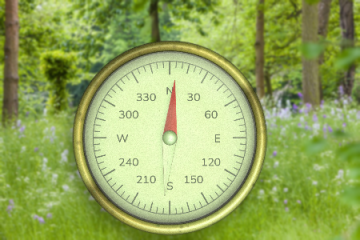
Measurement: 5 °
